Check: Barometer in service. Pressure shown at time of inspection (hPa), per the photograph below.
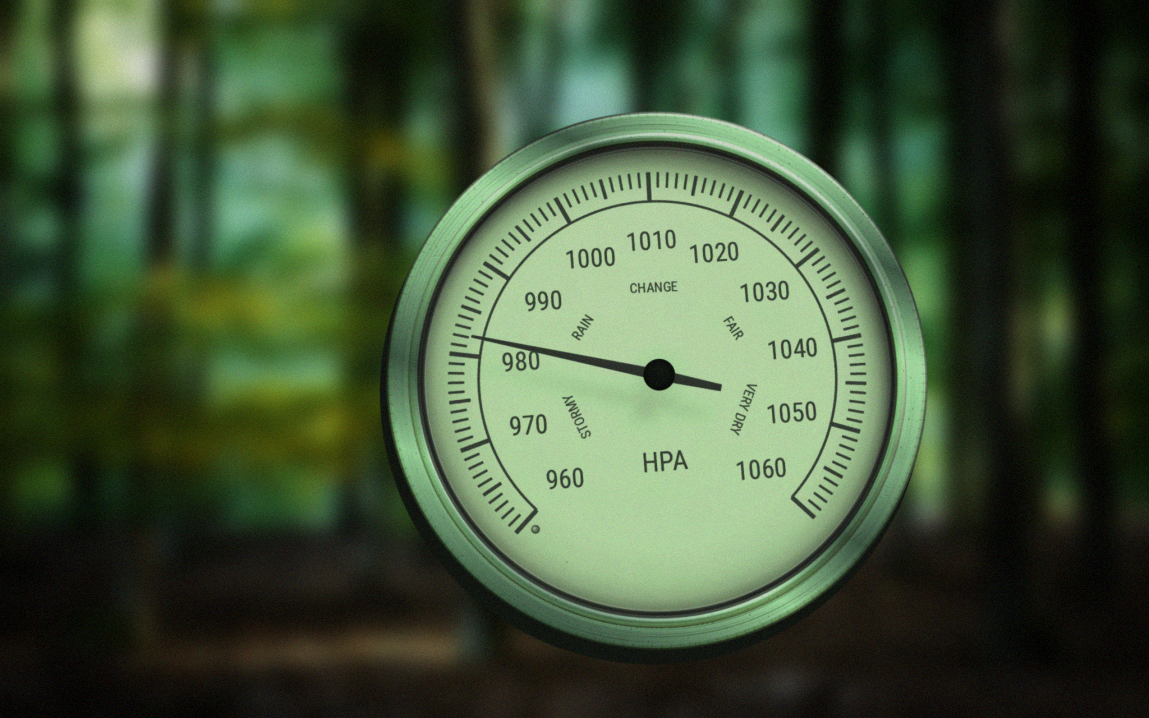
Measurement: 982 hPa
